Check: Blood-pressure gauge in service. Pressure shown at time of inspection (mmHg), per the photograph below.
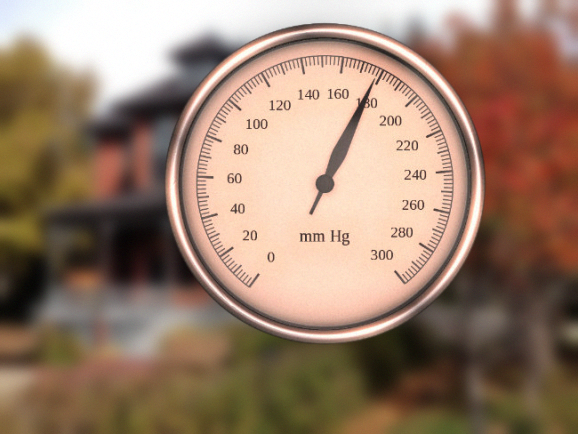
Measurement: 178 mmHg
